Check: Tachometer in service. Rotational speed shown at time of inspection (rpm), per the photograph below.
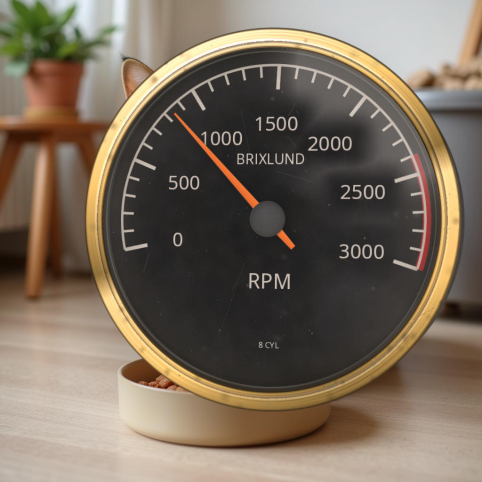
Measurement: 850 rpm
